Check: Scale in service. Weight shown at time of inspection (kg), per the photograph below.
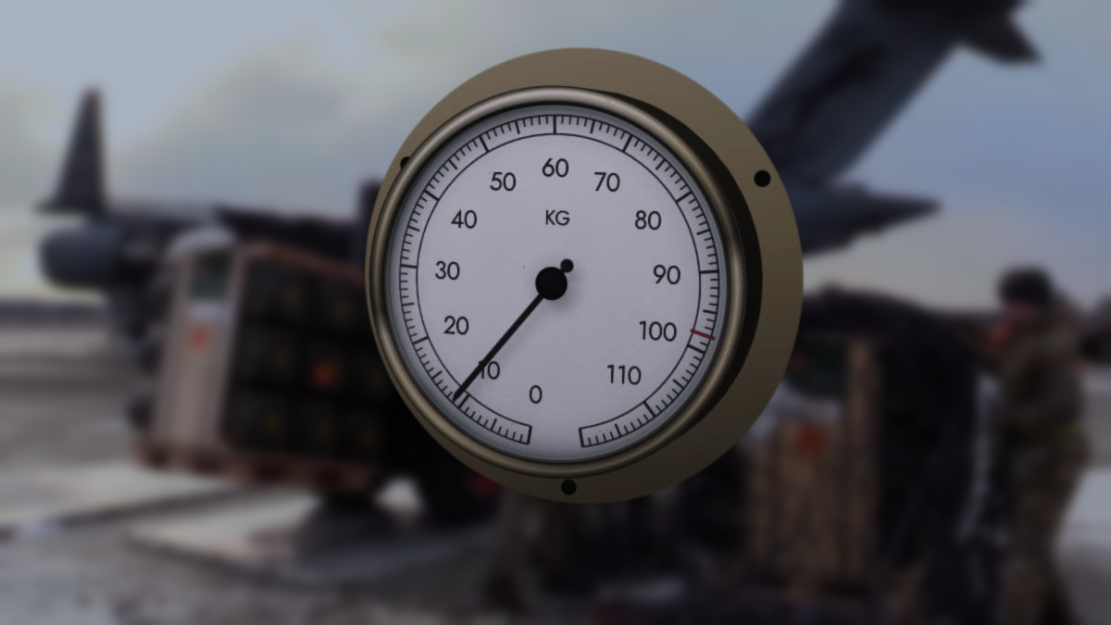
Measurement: 11 kg
